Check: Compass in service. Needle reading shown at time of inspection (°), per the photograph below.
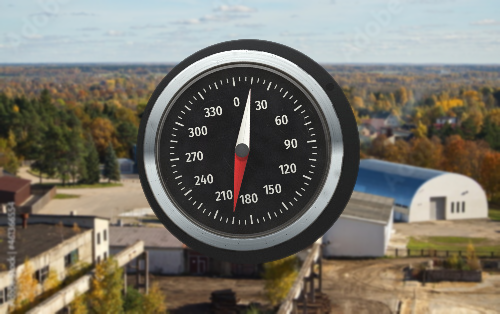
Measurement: 195 °
